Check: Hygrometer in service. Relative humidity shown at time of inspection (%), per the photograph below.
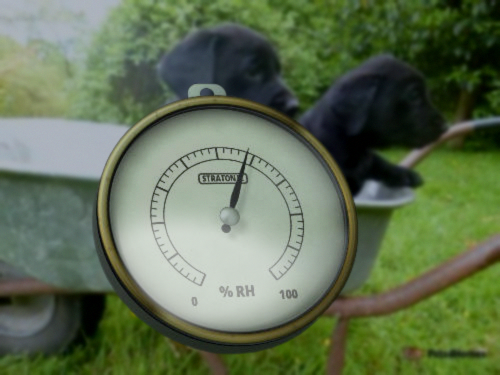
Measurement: 58 %
